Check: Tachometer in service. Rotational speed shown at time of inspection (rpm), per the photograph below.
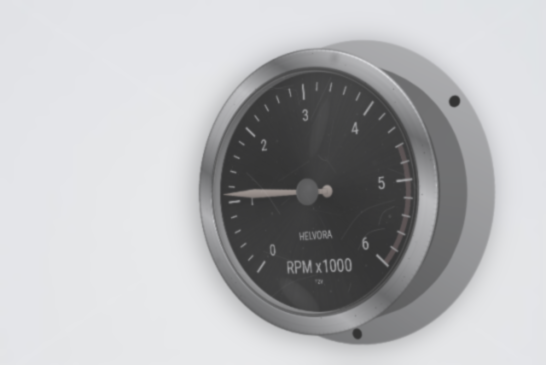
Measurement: 1100 rpm
